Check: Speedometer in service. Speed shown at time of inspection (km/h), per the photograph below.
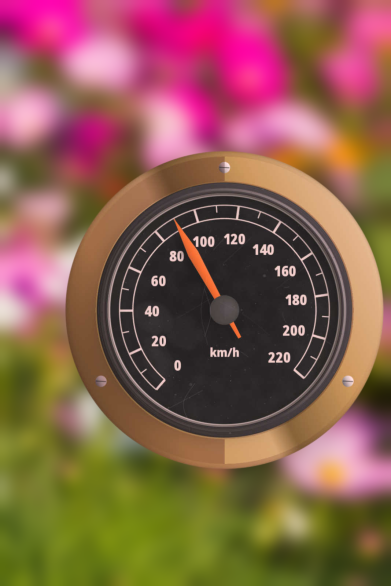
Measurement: 90 km/h
